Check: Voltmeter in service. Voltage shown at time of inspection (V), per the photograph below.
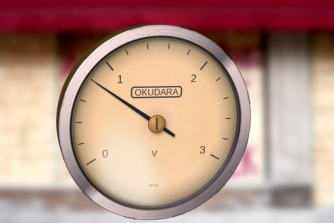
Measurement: 0.8 V
